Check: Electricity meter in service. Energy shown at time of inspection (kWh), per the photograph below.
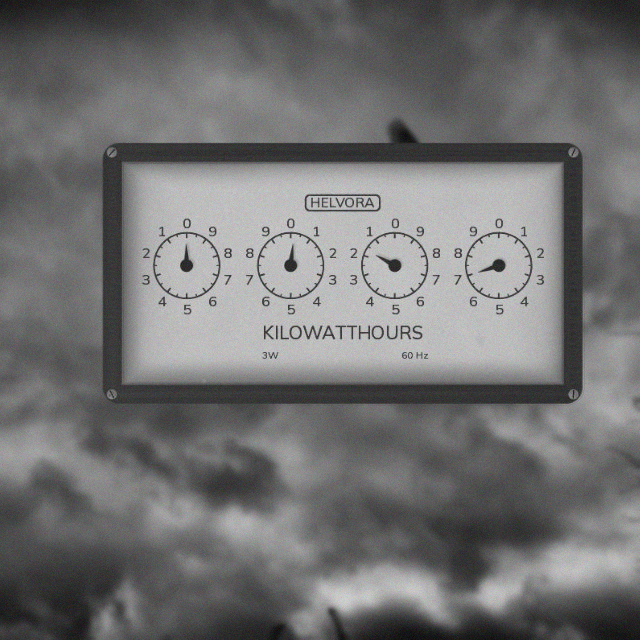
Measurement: 17 kWh
